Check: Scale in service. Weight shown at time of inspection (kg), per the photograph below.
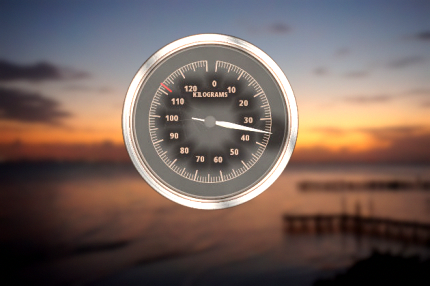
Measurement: 35 kg
